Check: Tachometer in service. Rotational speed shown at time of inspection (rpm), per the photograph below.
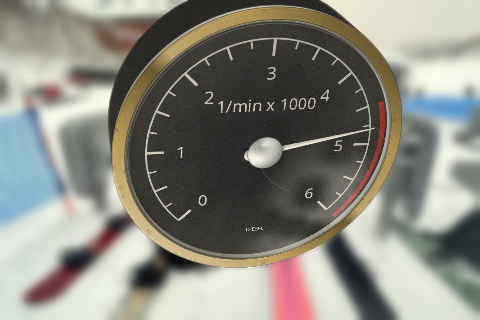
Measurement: 4750 rpm
